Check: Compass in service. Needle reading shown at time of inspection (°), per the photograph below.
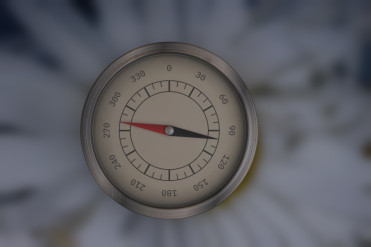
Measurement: 280 °
